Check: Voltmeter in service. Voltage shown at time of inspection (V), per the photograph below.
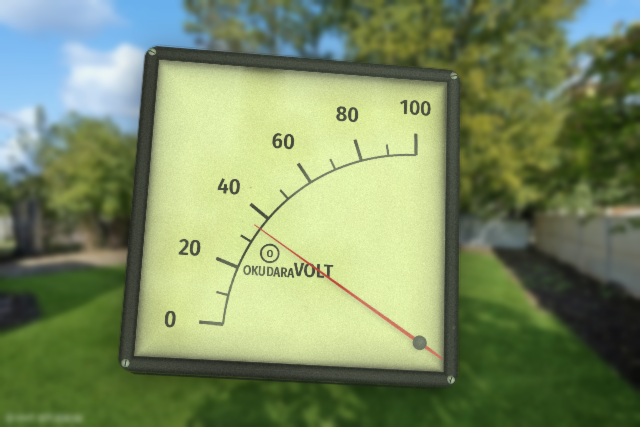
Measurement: 35 V
